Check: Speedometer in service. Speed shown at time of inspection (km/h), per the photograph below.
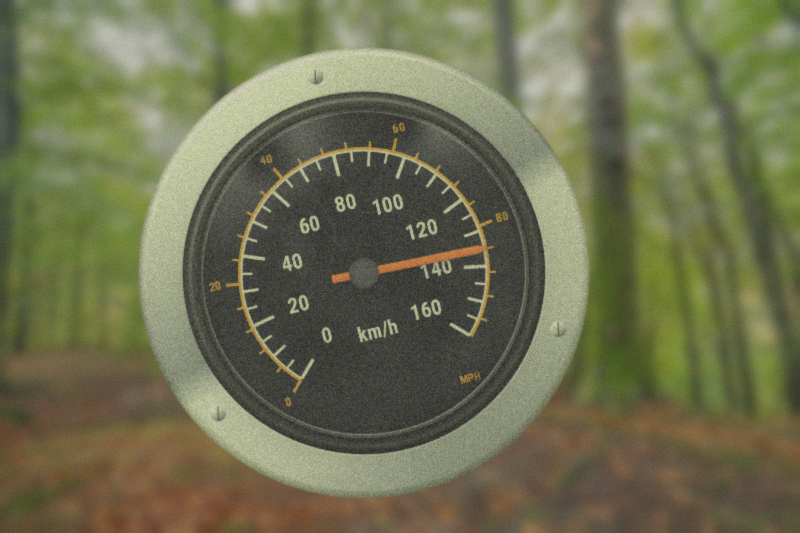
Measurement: 135 km/h
